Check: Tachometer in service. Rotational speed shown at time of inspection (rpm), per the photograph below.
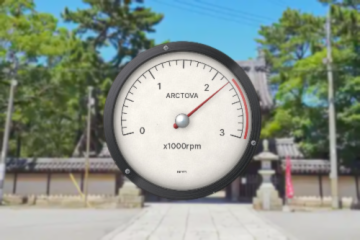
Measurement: 2200 rpm
